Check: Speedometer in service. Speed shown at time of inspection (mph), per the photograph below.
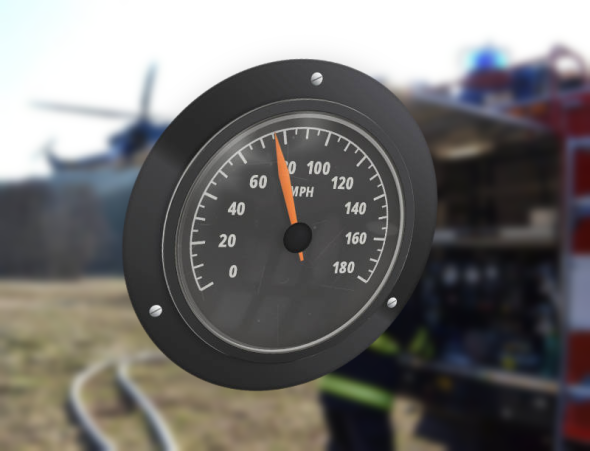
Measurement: 75 mph
